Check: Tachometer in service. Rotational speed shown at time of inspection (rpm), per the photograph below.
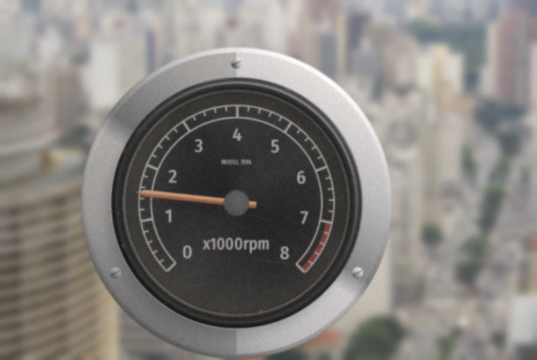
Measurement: 1500 rpm
